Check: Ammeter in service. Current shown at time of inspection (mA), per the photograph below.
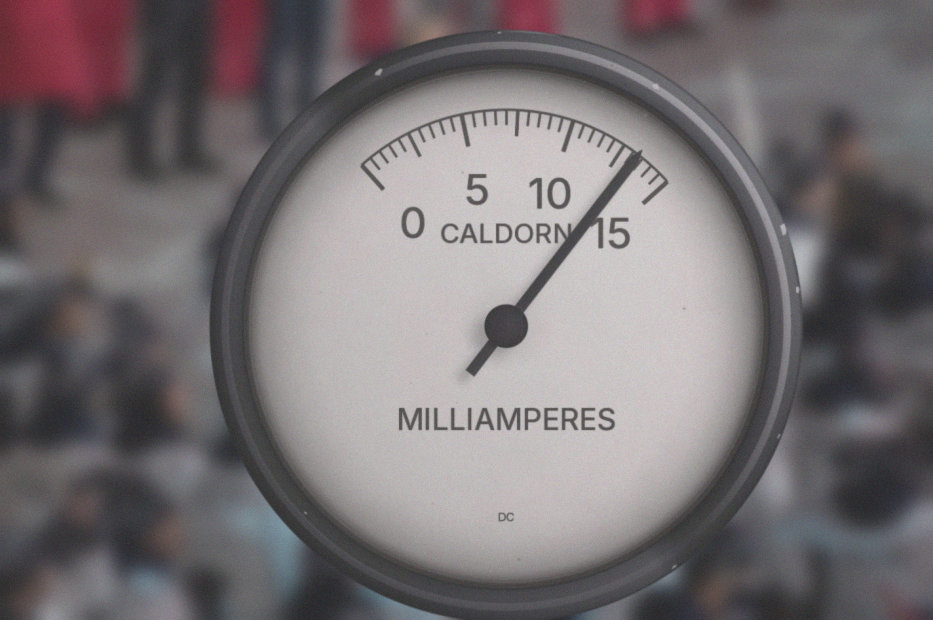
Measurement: 13.25 mA
